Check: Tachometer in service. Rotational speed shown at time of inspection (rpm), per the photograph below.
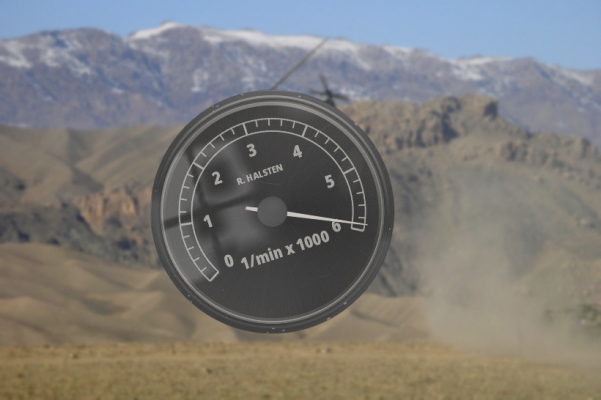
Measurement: 5900 rpm
